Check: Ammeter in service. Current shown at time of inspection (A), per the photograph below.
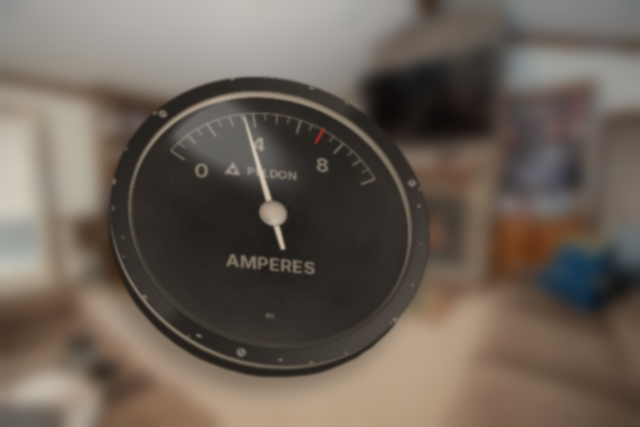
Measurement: 3.5 A
